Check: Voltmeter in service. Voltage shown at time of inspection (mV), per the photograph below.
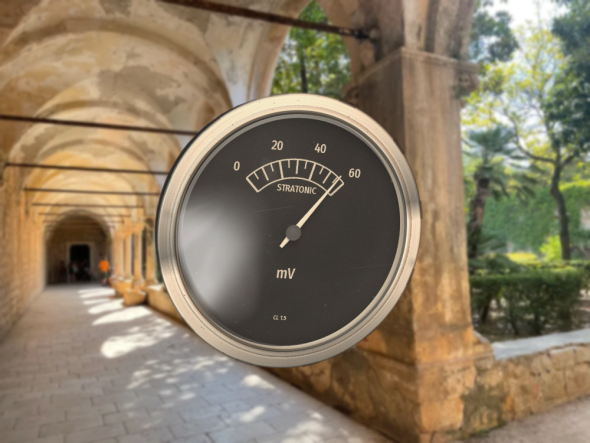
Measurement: 55 mV
